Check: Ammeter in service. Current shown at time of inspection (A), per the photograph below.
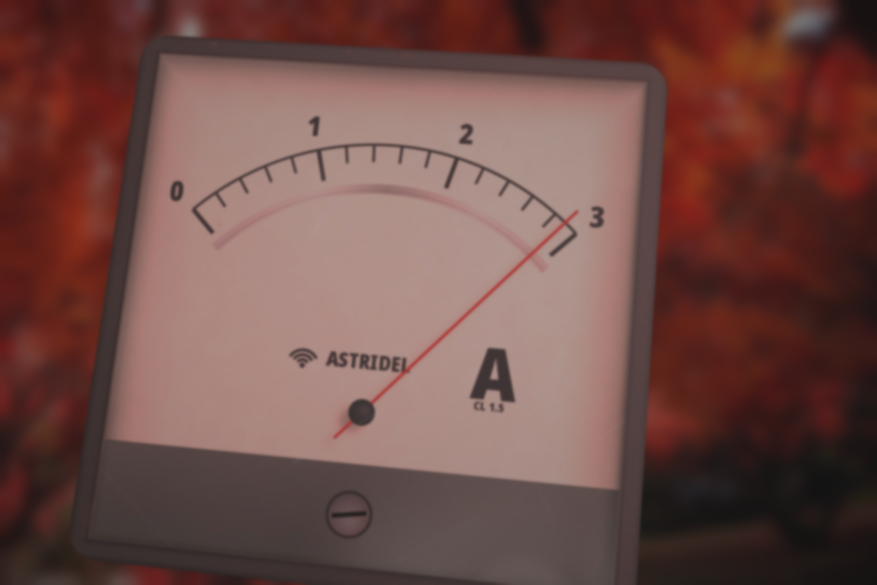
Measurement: 2.9 A
